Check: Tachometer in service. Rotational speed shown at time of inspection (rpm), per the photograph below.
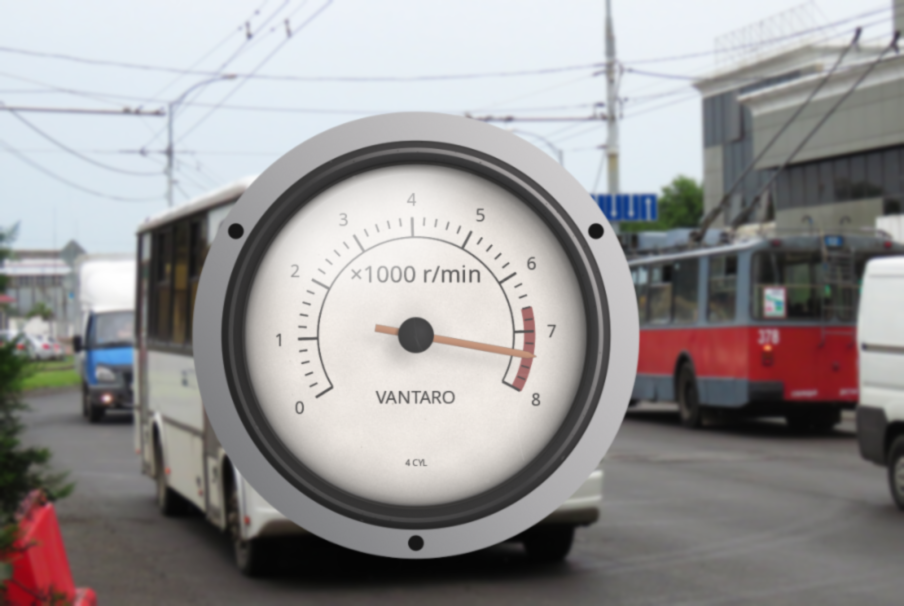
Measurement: 7400 rpm
